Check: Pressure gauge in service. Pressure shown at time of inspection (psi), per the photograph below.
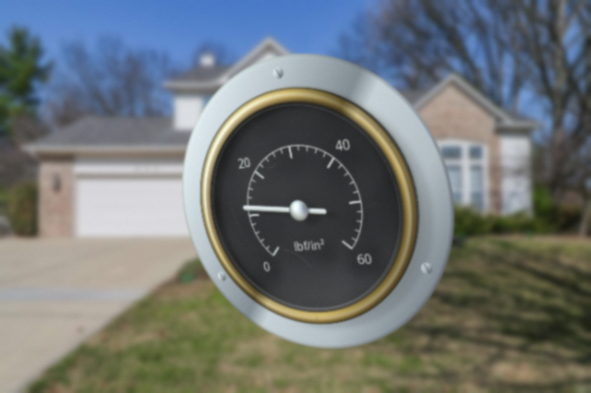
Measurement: 12 psi
